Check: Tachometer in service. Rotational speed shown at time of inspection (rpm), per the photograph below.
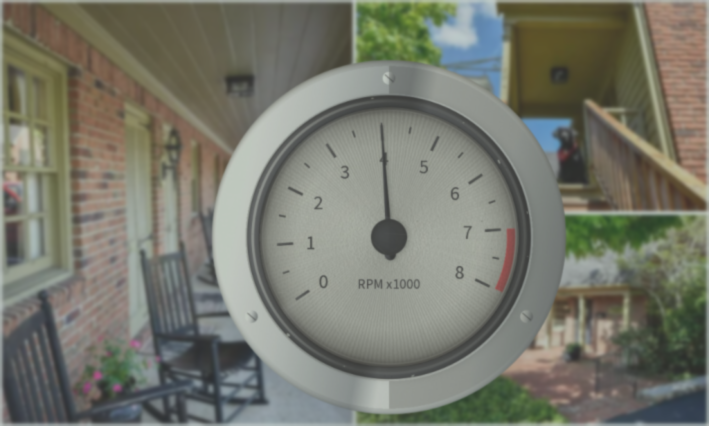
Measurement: 4000 rpm
